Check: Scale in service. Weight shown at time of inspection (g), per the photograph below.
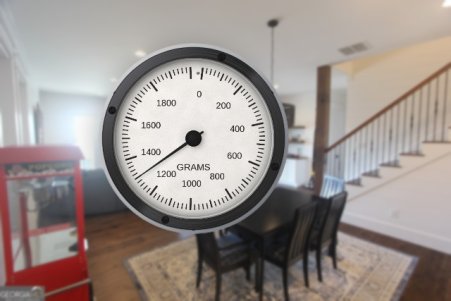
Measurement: 1300 g
